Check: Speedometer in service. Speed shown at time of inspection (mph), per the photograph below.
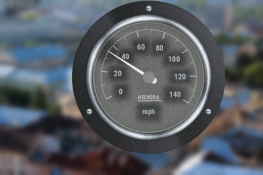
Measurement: 35 mph
